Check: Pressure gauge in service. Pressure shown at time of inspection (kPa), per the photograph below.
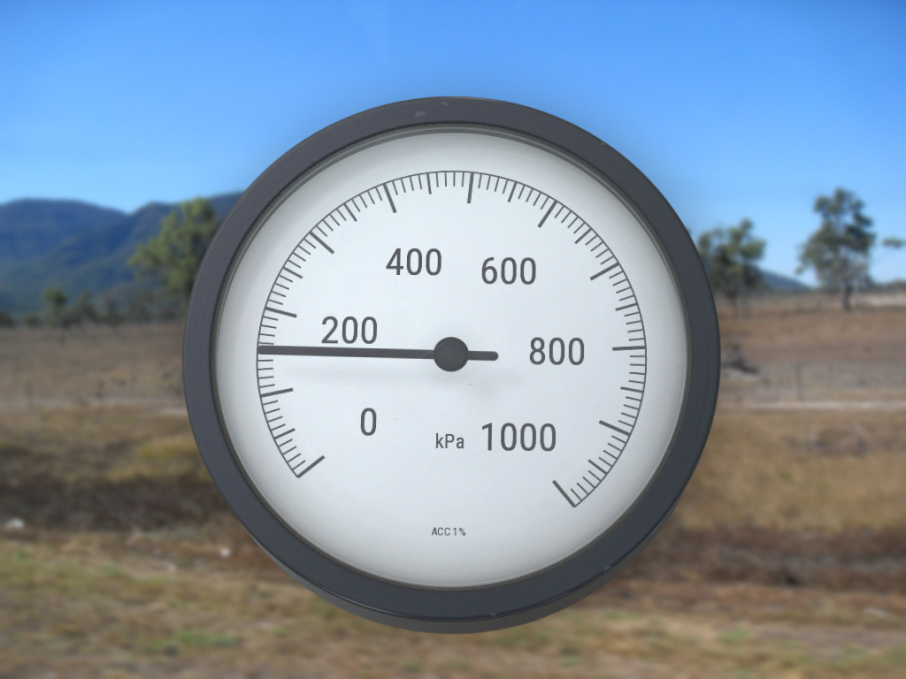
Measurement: 150 kPa
